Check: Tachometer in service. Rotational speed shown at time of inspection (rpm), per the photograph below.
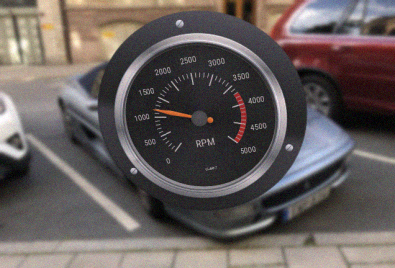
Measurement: 1200 rpm
